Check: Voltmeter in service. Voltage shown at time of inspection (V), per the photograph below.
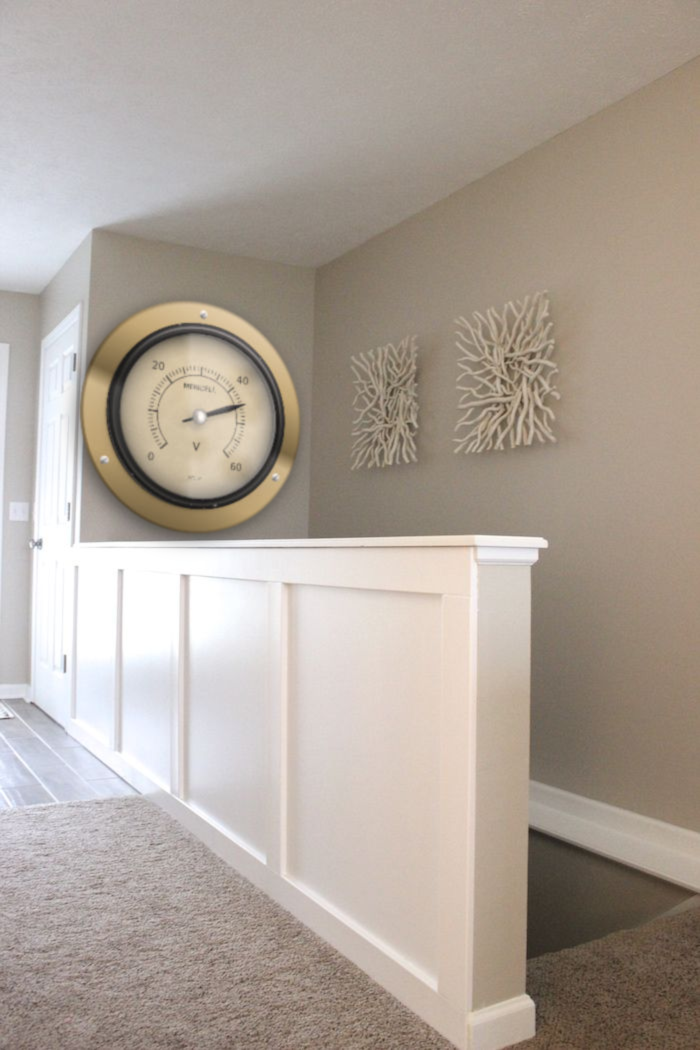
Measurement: 45 V
